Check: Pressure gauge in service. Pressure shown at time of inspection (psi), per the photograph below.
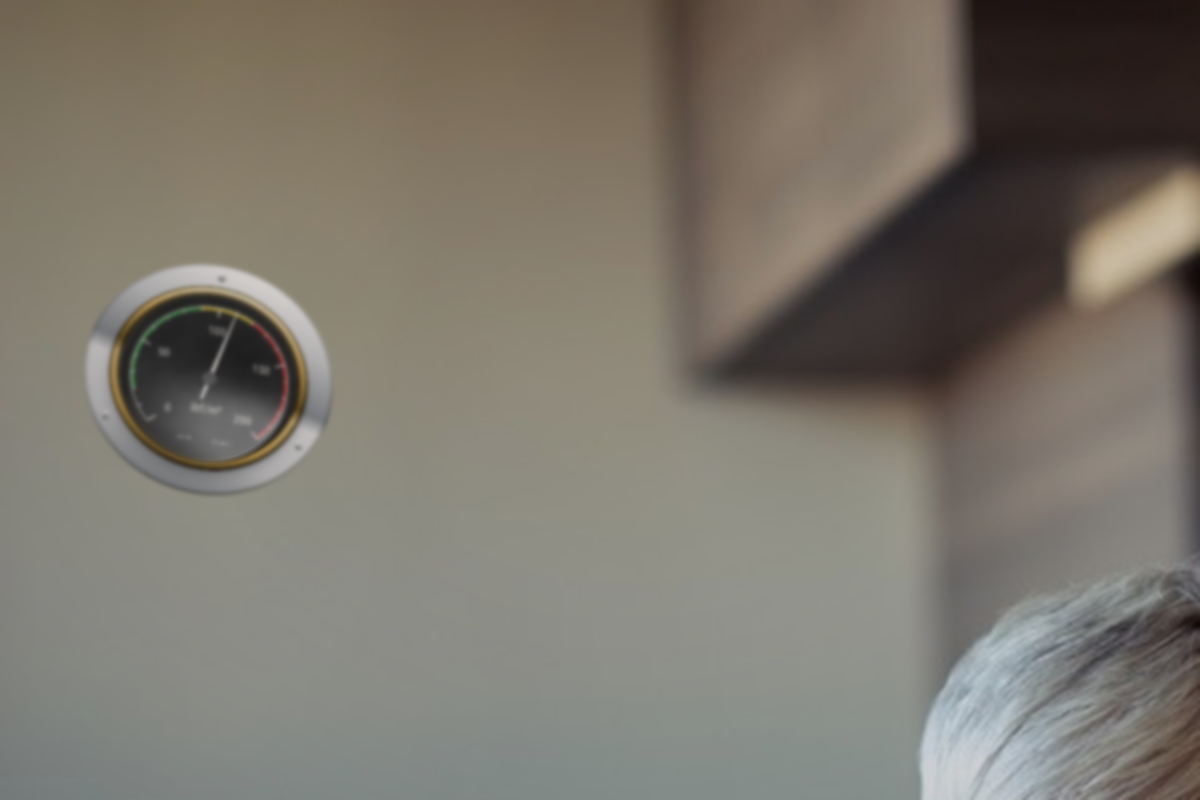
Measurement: 110 psi
